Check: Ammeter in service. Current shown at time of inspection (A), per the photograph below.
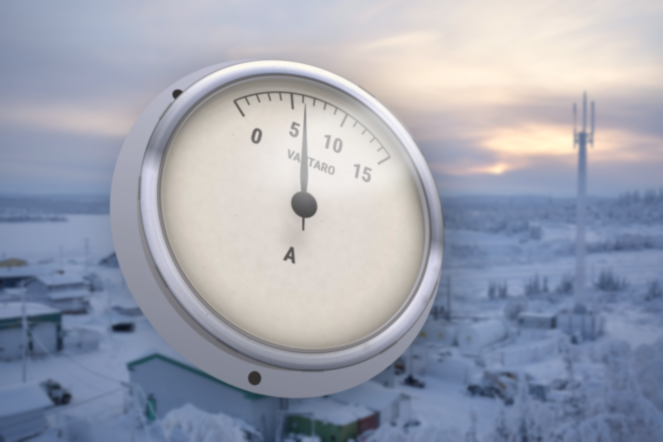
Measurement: 6 A
